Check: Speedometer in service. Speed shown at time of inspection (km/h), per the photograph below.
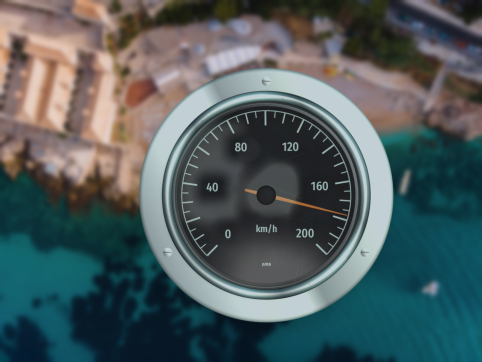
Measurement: 177.5 km/h
